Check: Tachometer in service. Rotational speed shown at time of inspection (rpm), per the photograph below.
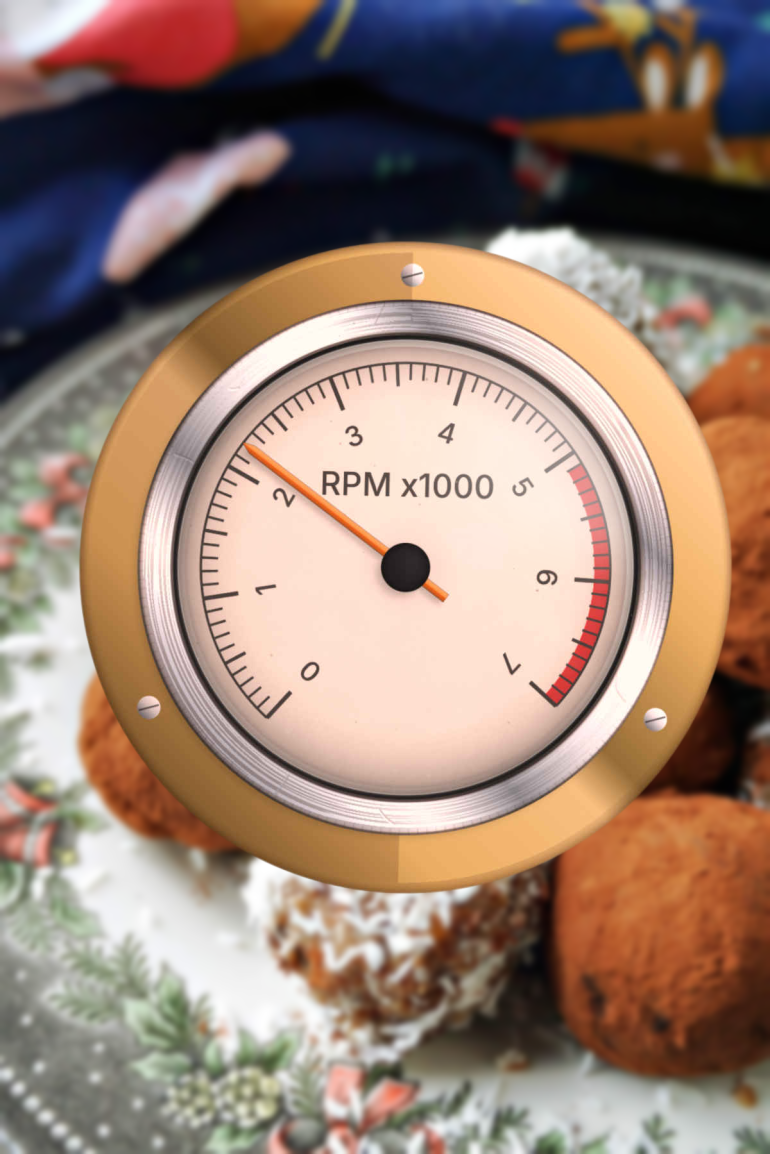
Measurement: 2200 rpm
